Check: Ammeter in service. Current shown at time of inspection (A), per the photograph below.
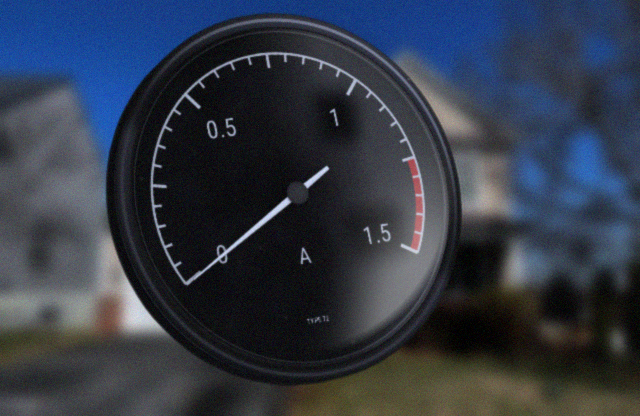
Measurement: 0 A
